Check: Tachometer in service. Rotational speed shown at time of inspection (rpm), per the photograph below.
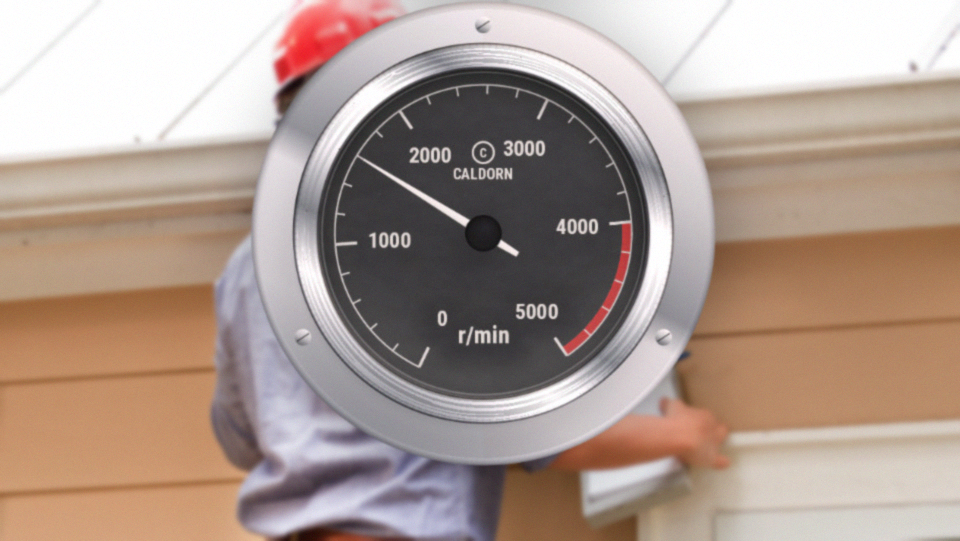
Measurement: 1600 rpm
